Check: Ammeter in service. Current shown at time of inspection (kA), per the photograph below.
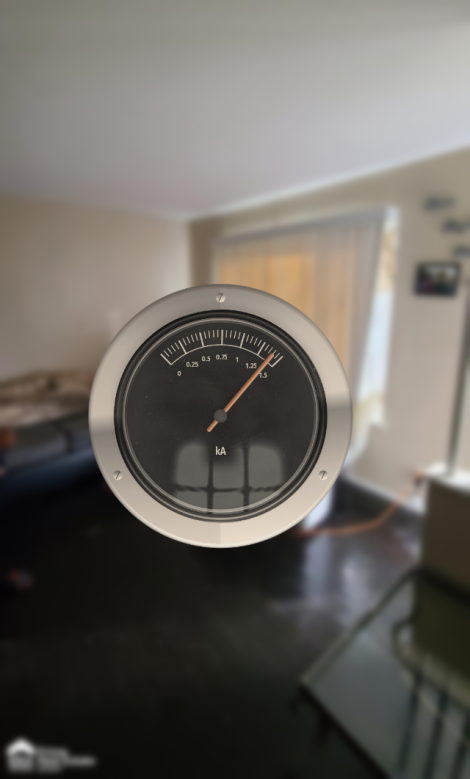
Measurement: 1.4 kA
